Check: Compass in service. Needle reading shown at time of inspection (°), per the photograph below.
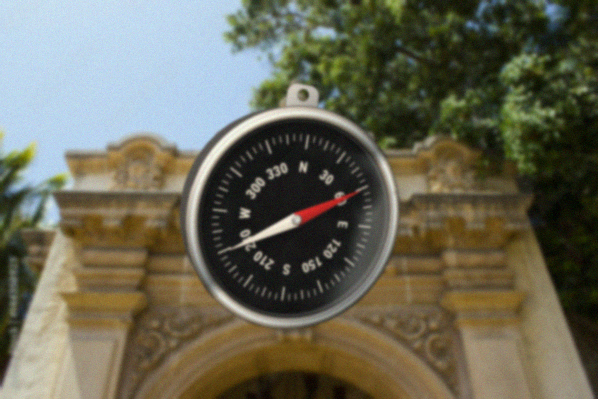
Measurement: 60 °
